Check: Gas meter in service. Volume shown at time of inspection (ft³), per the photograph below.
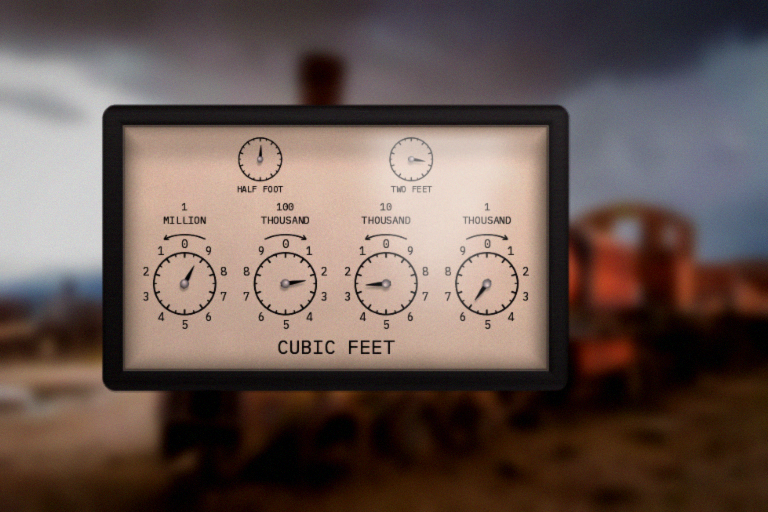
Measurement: 922600 ft³
